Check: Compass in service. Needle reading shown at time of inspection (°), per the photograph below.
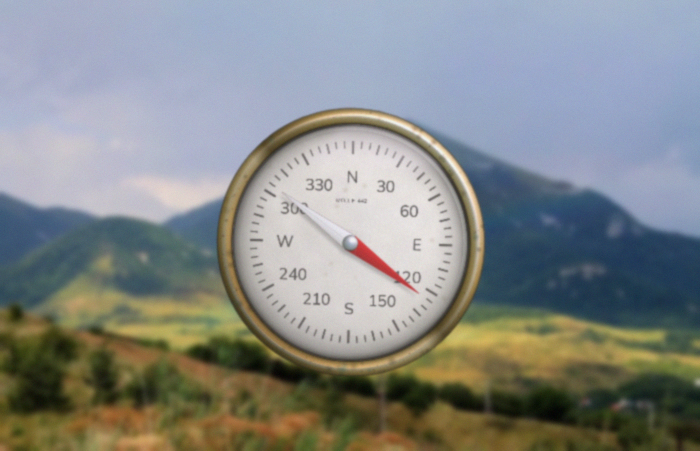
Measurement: 125 °
